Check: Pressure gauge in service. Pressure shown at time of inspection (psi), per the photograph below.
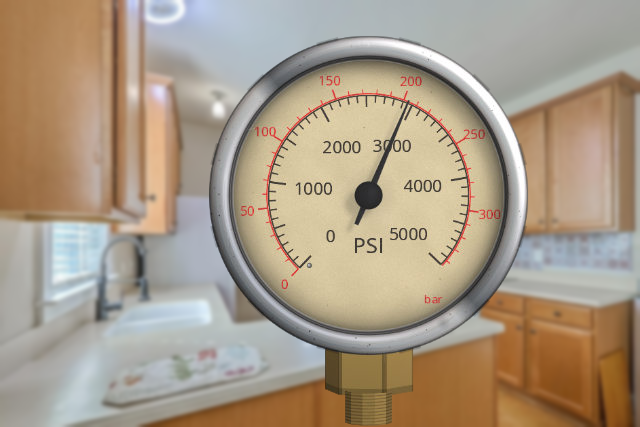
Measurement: 2950 psi
